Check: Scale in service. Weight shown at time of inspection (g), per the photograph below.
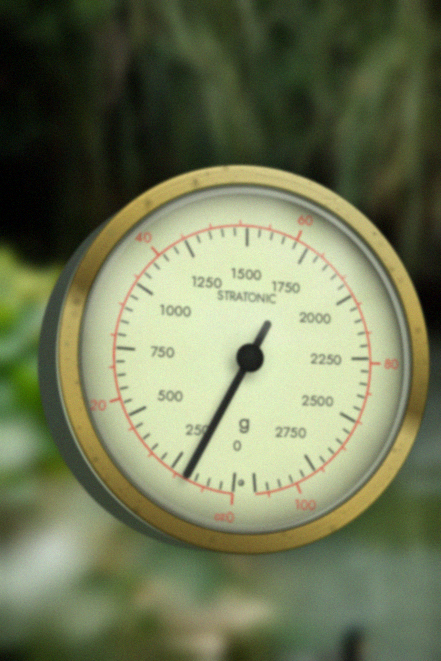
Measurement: 200 g
